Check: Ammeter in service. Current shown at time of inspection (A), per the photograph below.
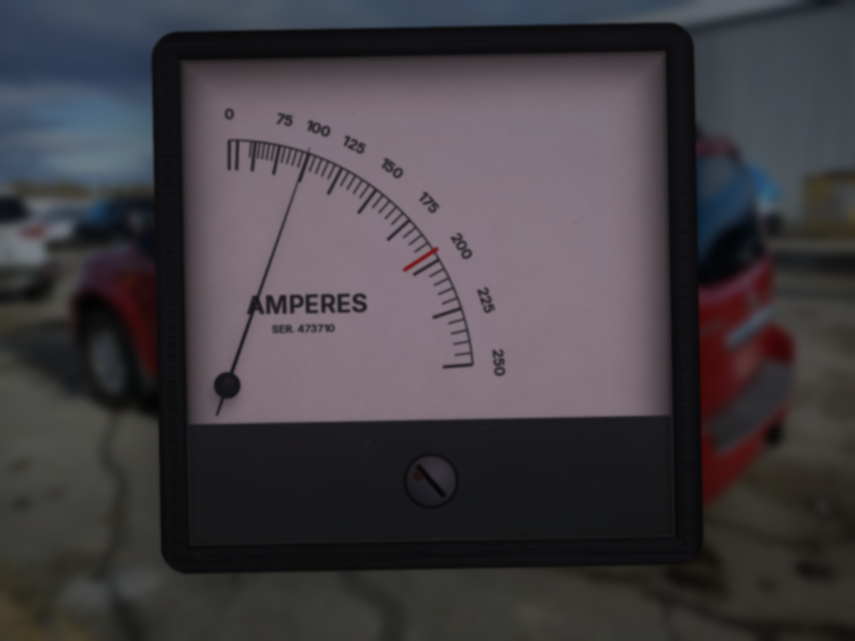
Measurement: 100 A
